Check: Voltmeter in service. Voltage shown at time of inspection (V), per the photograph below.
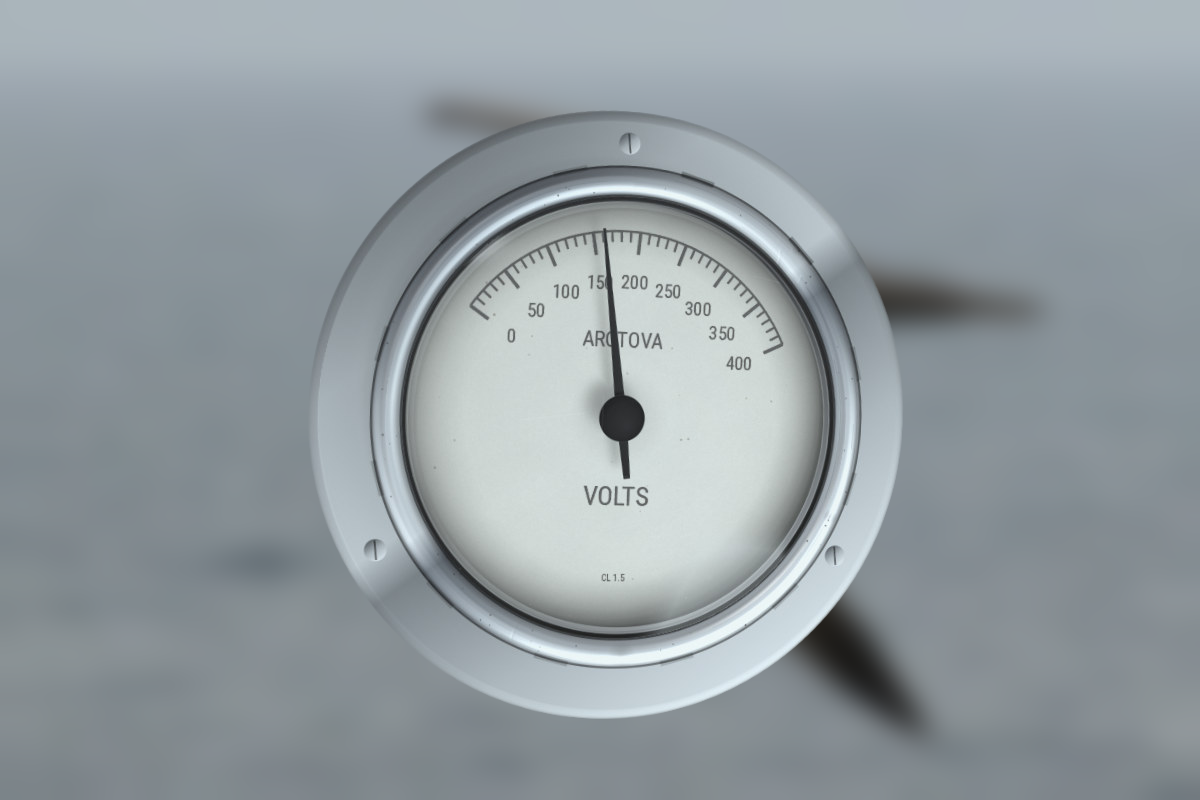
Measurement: 160 V
